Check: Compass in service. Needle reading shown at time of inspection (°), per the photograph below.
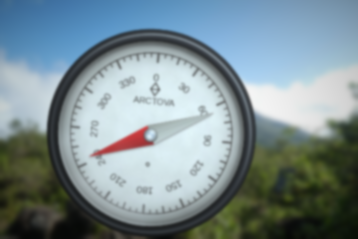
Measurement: 245 °
